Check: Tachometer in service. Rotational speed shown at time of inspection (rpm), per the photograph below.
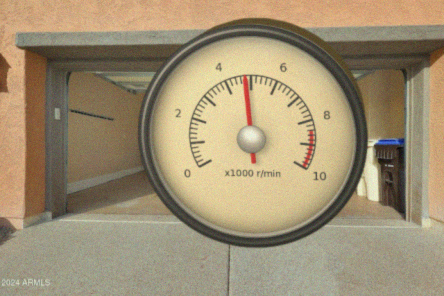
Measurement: 4800 rpm
